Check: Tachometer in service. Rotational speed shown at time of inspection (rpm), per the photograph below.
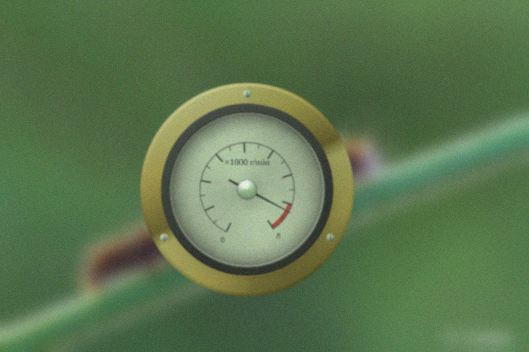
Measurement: 7250 rpm
